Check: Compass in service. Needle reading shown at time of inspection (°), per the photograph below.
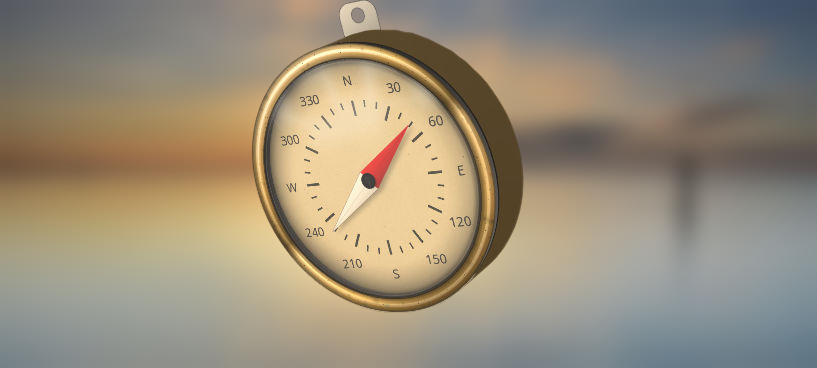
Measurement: 50 °
